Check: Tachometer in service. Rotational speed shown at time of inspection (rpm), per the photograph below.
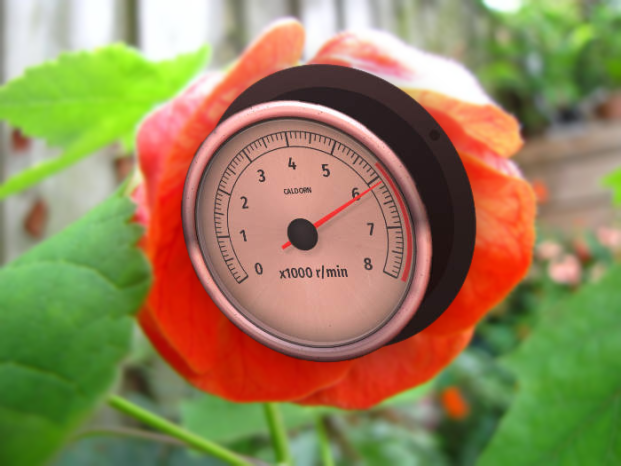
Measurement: 6100 rpm
